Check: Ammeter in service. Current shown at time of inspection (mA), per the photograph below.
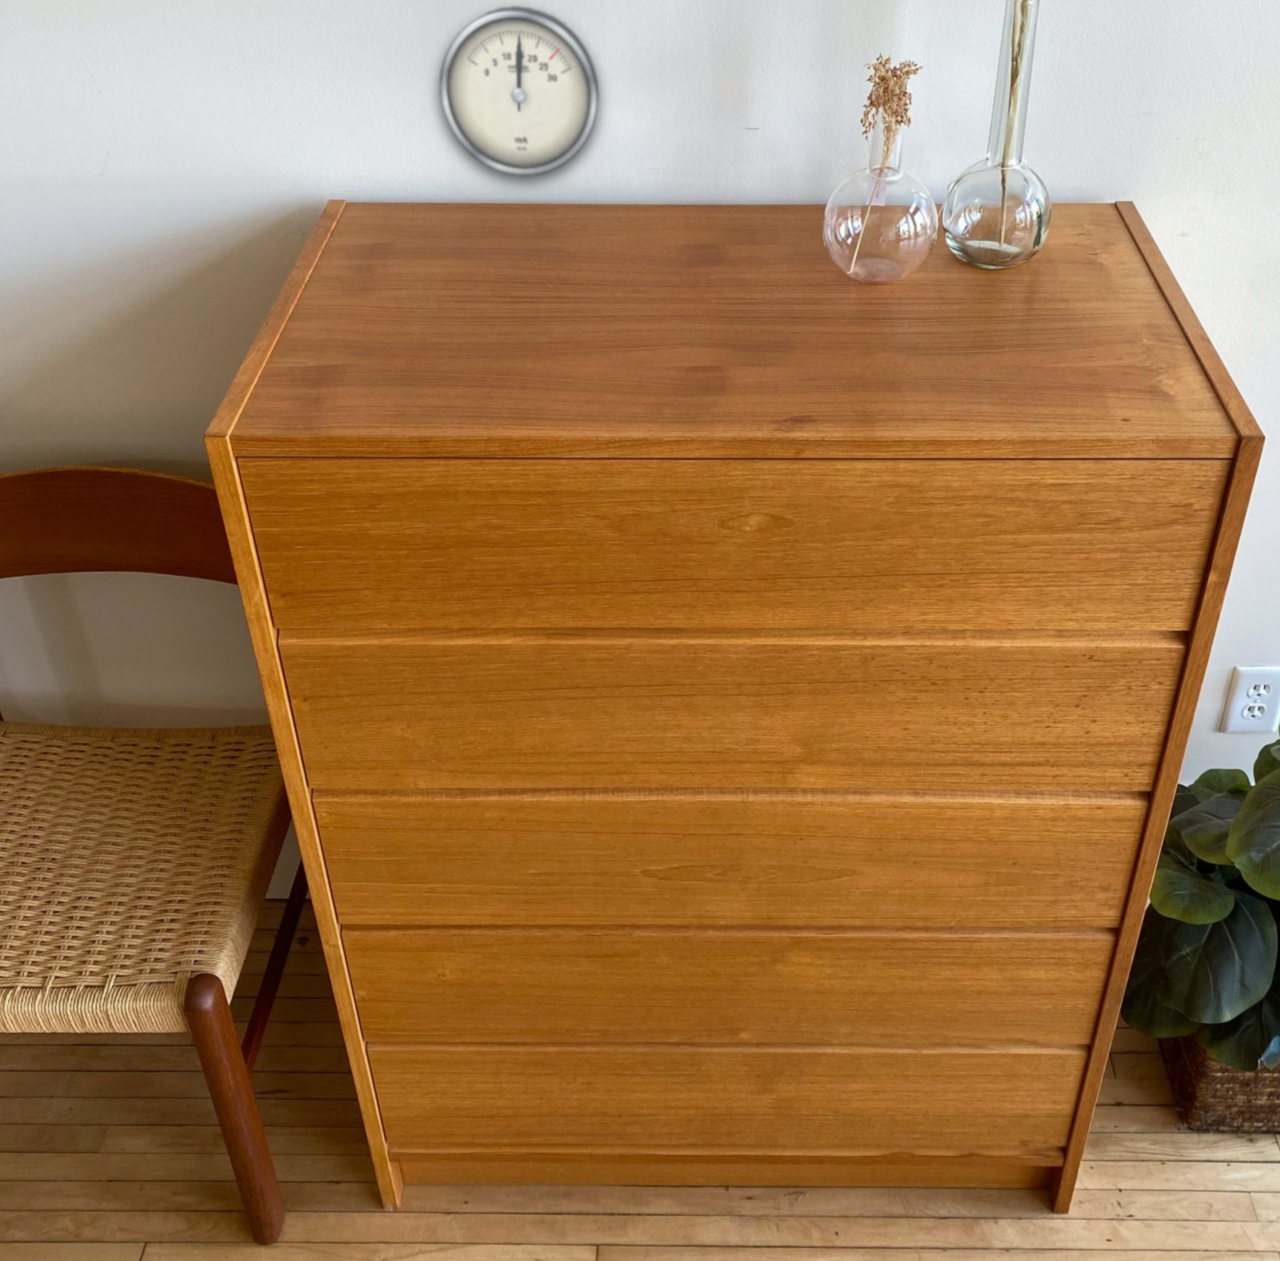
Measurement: 15 mA
